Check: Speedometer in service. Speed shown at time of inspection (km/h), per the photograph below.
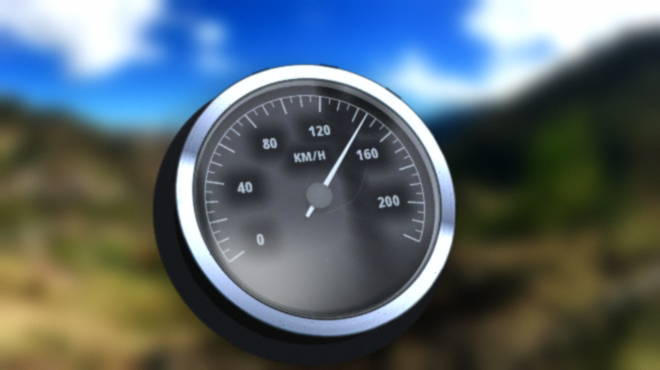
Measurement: 145 km/h
